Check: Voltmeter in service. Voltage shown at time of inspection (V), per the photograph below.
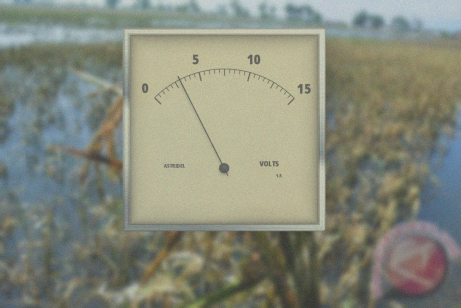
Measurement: 3 V
